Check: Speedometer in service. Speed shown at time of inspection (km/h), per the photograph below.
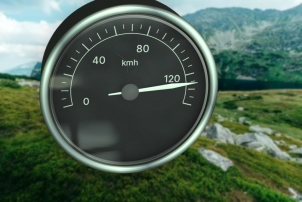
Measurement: 125 km/h
